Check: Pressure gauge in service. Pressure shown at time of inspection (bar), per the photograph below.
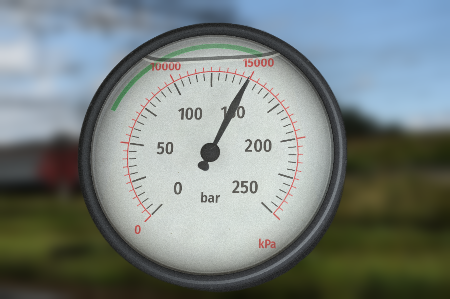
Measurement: 150 bar
